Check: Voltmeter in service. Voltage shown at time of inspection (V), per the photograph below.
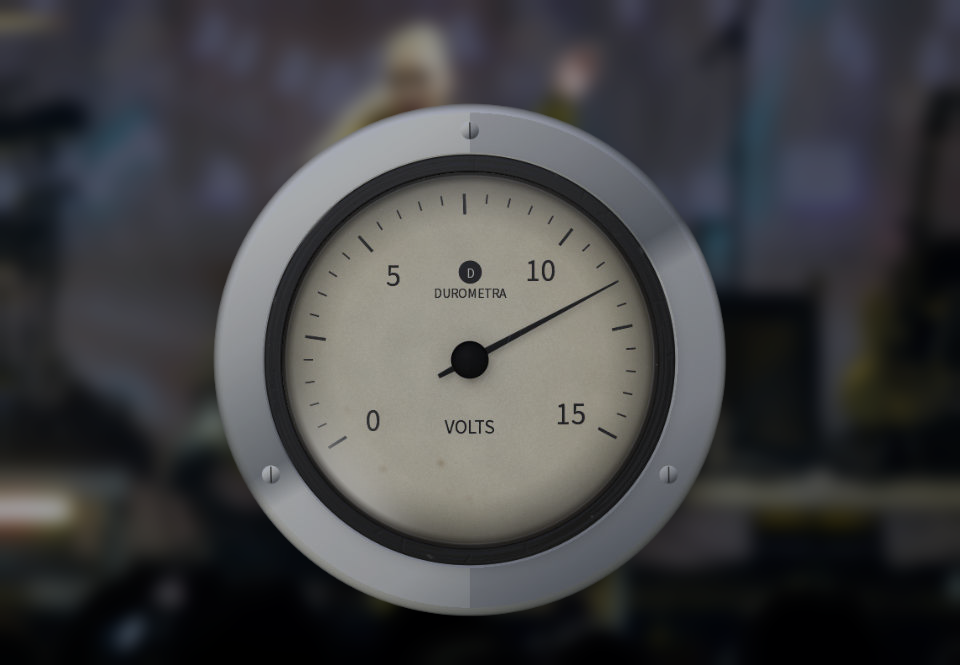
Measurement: 11.5 V
